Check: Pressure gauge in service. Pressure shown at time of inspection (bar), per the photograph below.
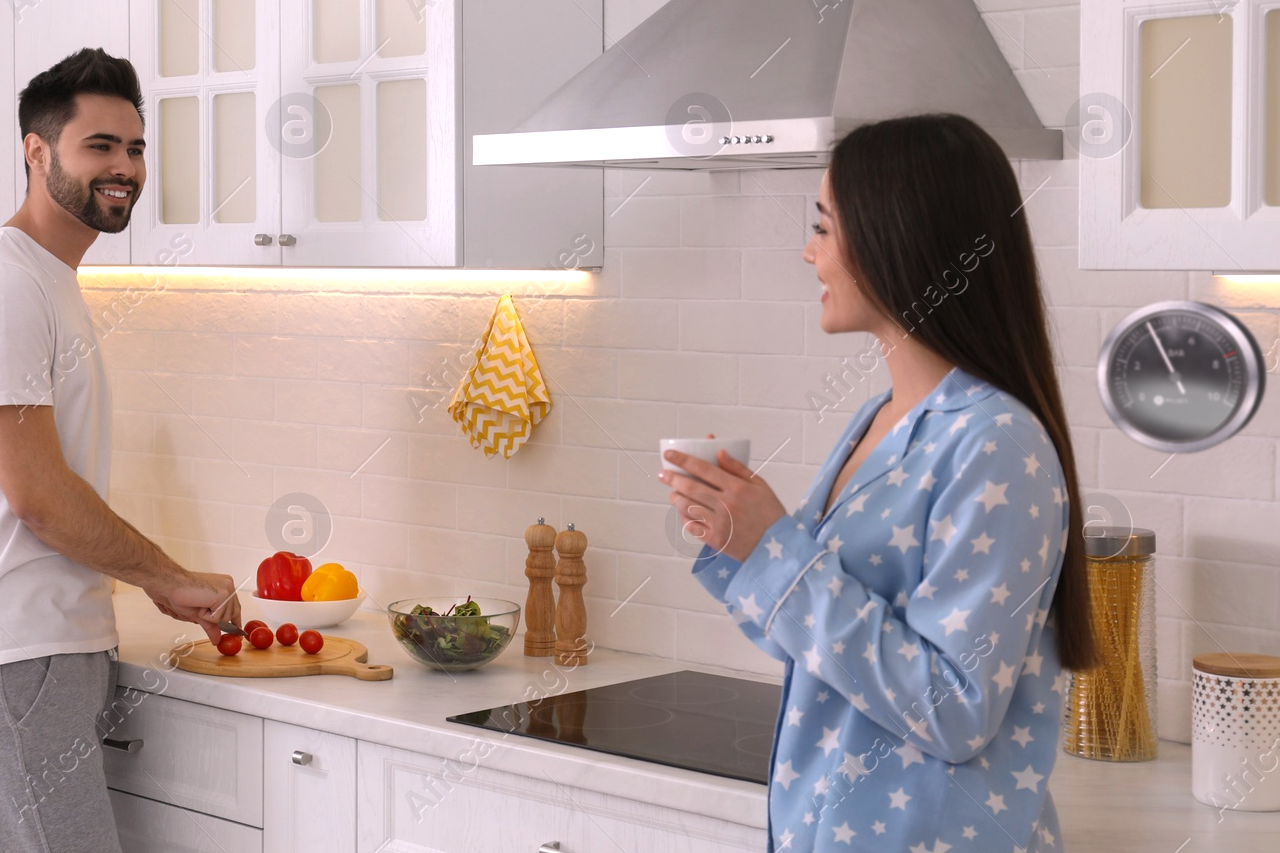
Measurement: 4 bar
